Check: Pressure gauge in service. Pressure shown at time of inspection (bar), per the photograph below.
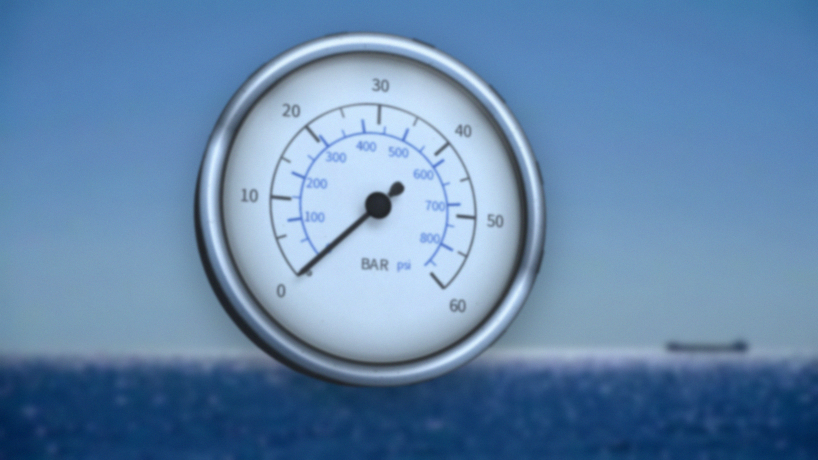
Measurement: 0 bar
